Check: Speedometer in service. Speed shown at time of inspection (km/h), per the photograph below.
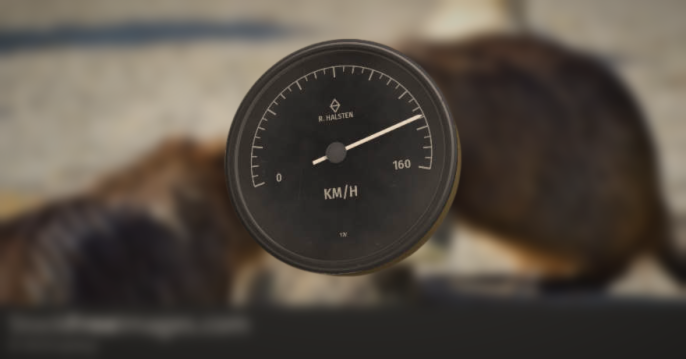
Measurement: 135 km/h
